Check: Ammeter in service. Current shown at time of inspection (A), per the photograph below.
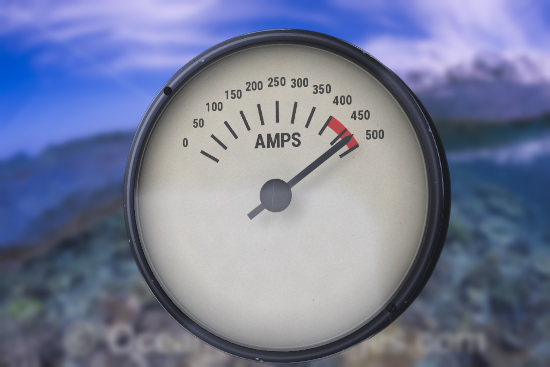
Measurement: 475 A
